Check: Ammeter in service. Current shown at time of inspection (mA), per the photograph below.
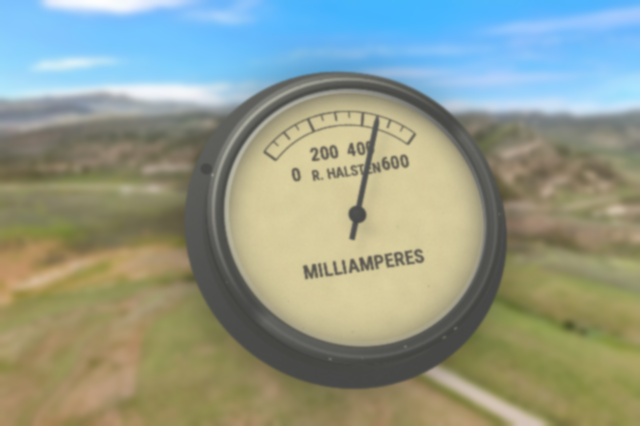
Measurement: 450 mA
